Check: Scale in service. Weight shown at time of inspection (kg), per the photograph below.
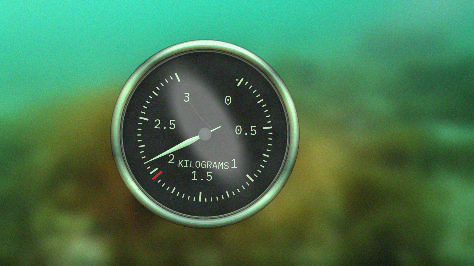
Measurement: 2.1 kg
